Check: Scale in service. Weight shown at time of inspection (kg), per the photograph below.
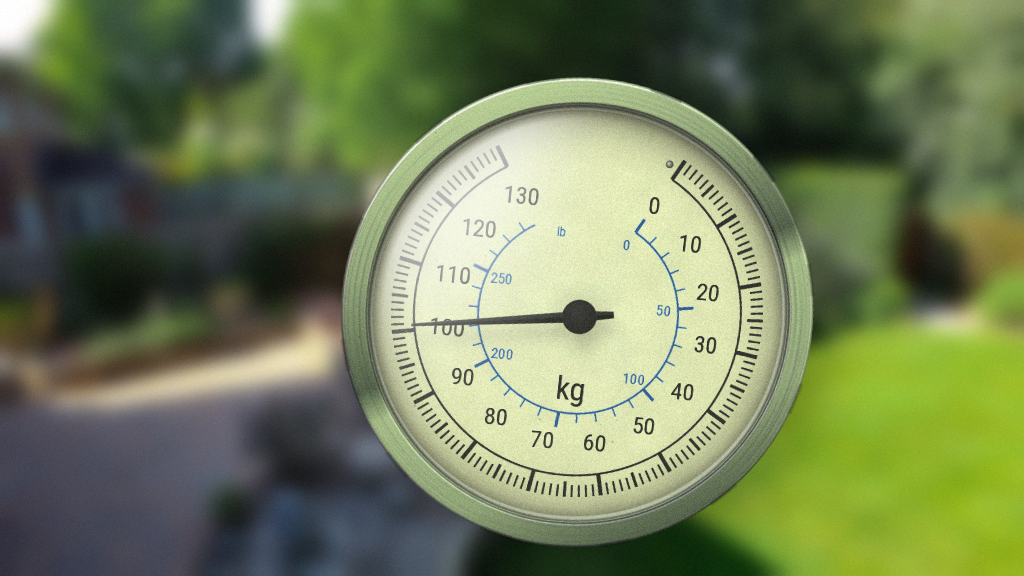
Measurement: 101 kg
